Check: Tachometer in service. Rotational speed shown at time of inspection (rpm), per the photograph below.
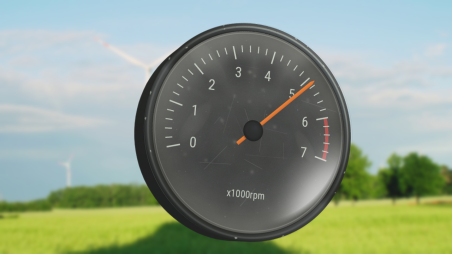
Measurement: 5100 rpm
